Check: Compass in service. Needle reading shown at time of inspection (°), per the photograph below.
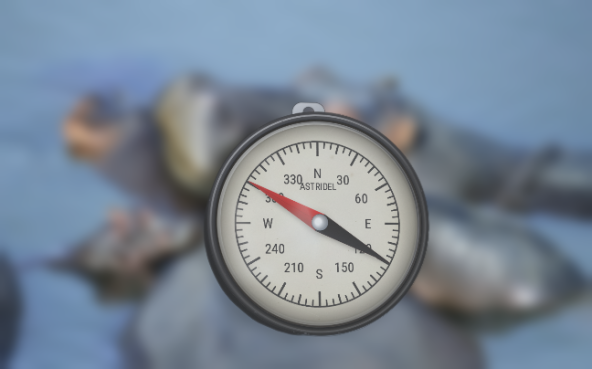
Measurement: 300 °
